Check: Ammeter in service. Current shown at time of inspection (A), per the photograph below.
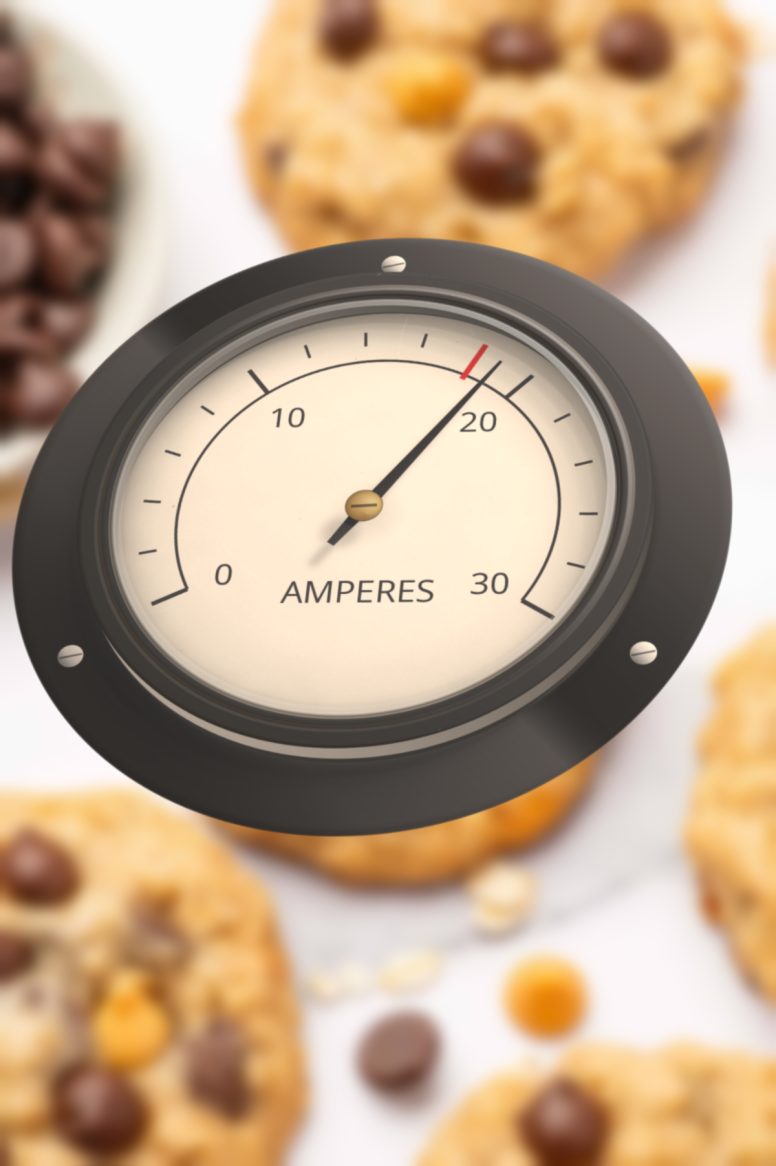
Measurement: 19 A
